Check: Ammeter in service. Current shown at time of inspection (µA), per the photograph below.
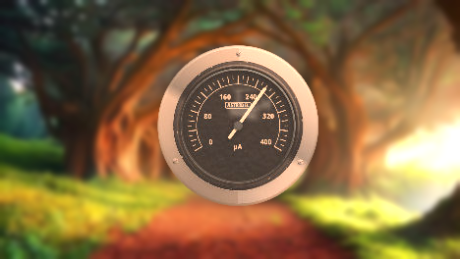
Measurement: 260 µA
